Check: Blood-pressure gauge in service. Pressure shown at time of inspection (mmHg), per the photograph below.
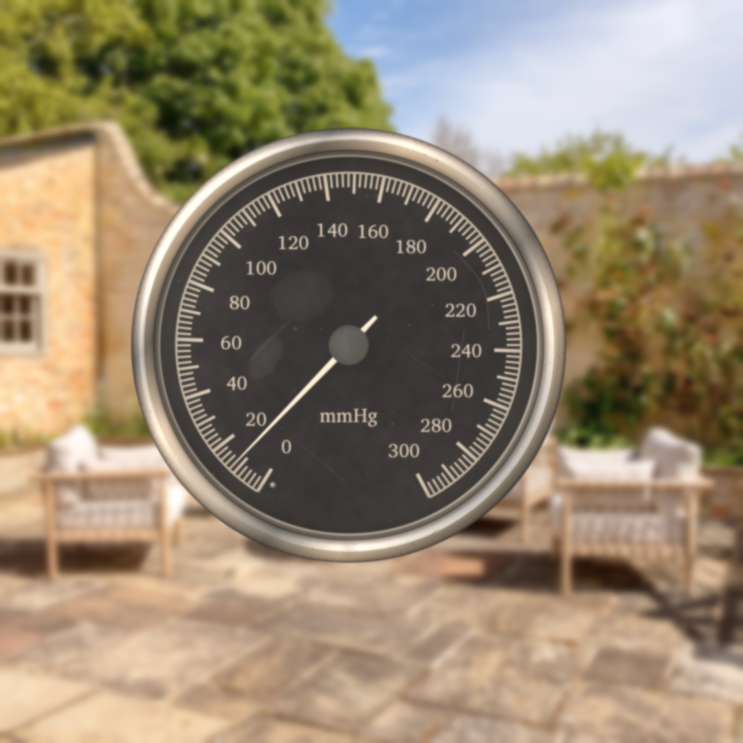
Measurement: 12 mmHg
